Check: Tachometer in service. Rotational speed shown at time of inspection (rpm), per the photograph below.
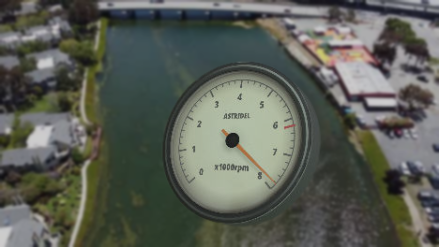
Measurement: 7800 rpm
